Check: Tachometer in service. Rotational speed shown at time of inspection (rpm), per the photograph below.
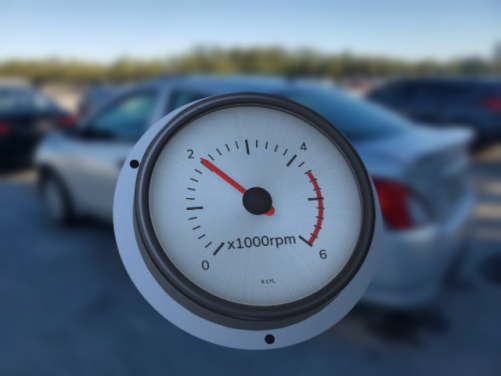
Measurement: 2000 rpm
